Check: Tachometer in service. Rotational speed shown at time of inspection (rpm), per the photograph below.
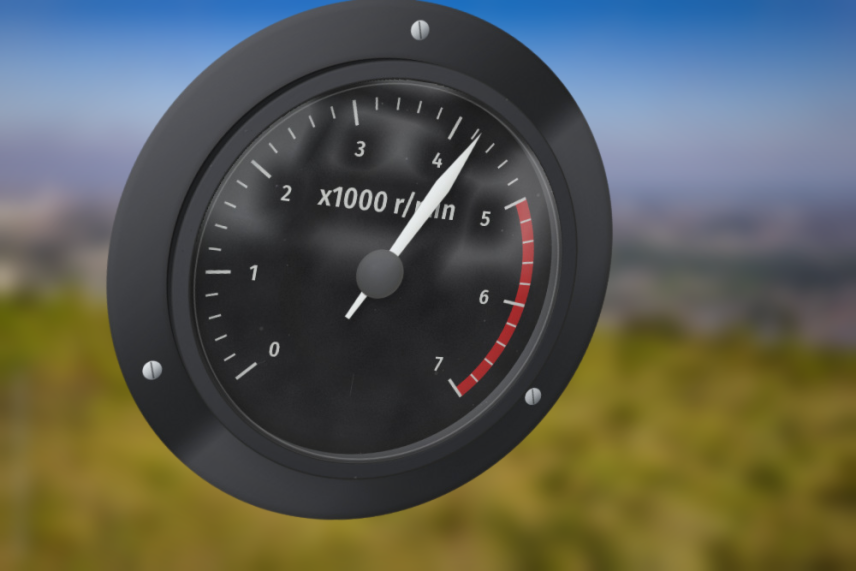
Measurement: 4200 rpm
